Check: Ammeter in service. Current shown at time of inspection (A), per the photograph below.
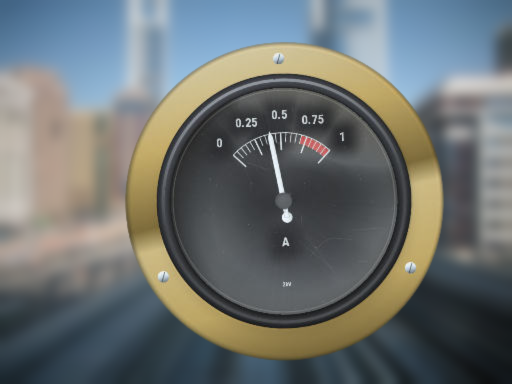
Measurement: 0.4 A
